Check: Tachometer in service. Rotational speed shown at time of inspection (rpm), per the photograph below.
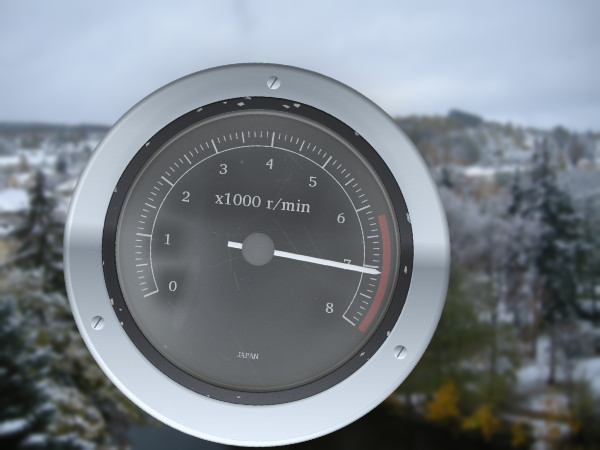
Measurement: 7100 rpm
